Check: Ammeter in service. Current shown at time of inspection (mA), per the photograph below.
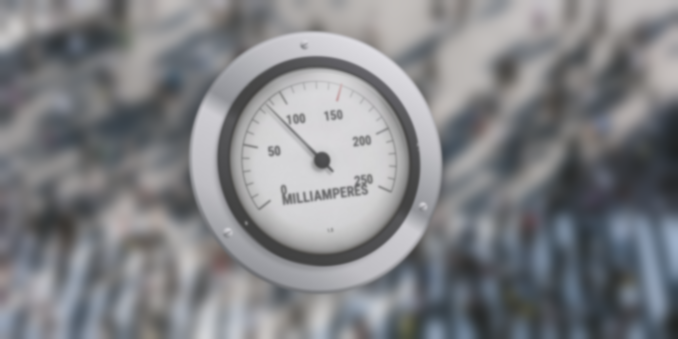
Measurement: 85 mA
